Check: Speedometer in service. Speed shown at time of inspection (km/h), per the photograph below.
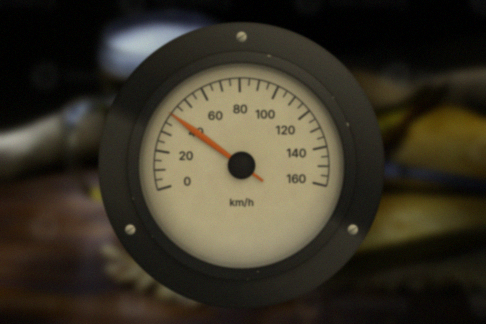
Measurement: 40 km/h
